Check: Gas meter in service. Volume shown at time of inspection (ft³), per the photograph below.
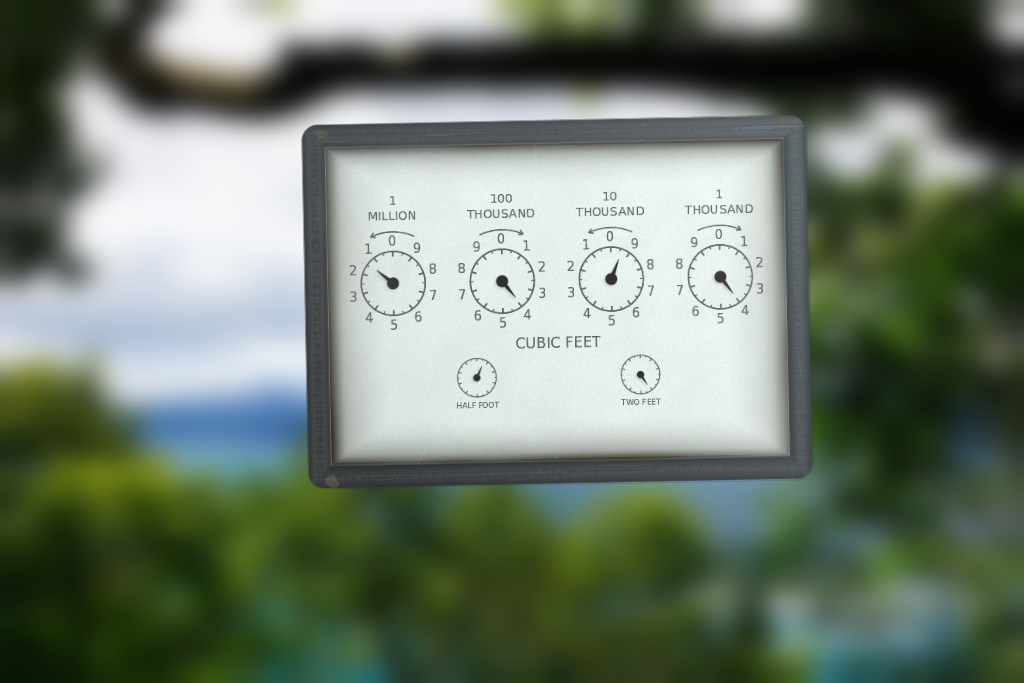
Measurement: 139400 ft³
